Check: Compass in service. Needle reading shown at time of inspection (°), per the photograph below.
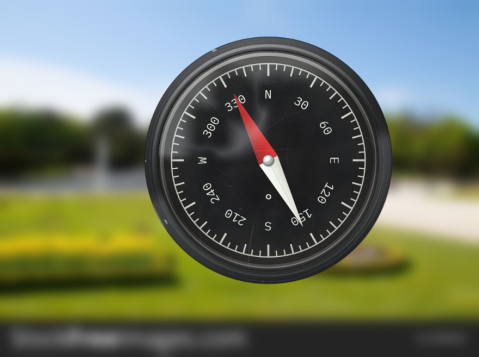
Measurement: 332.5 °
